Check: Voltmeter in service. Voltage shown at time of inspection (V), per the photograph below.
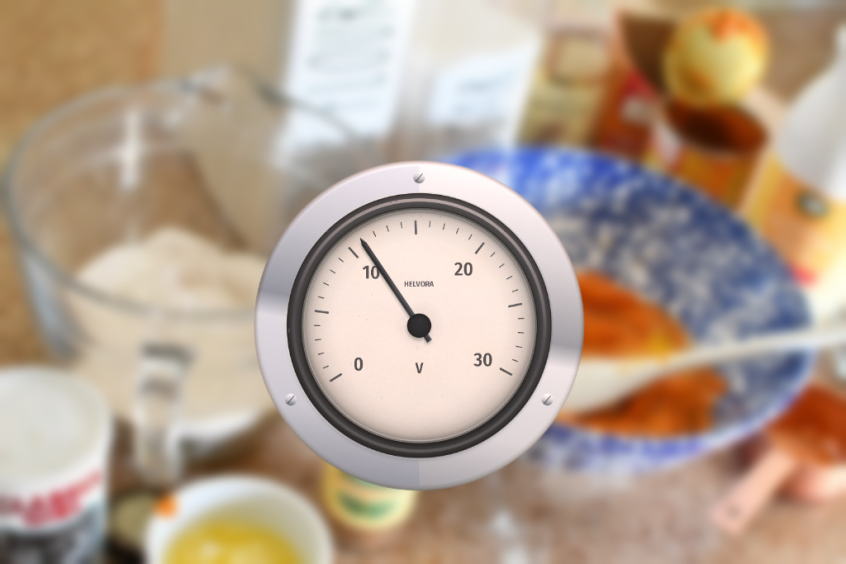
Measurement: 11 V
